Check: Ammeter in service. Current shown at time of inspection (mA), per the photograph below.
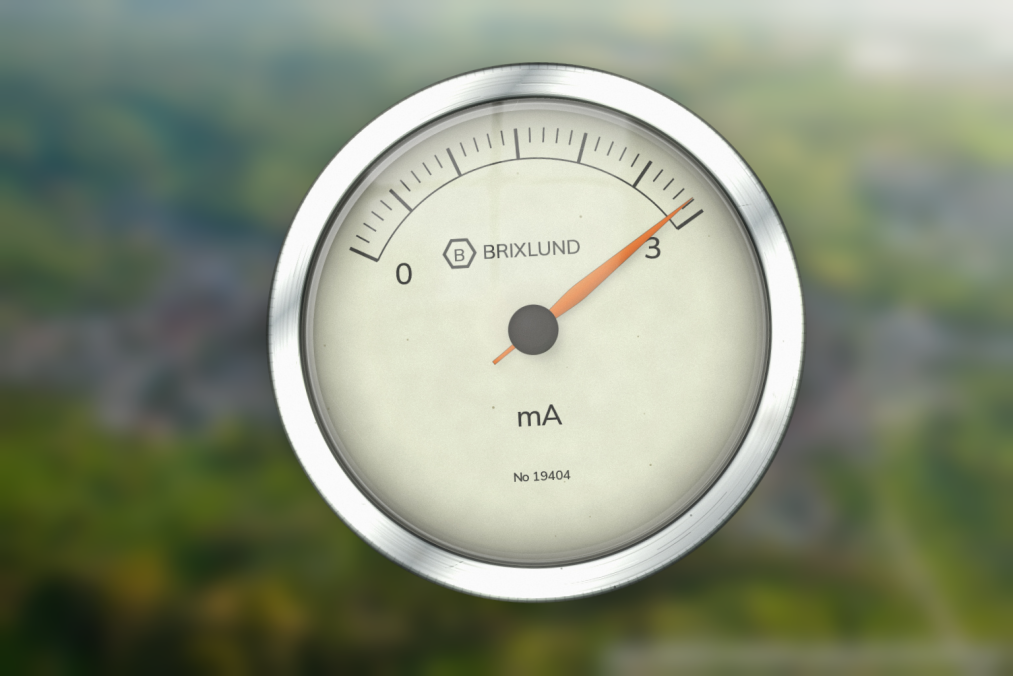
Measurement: 2.9 mA
